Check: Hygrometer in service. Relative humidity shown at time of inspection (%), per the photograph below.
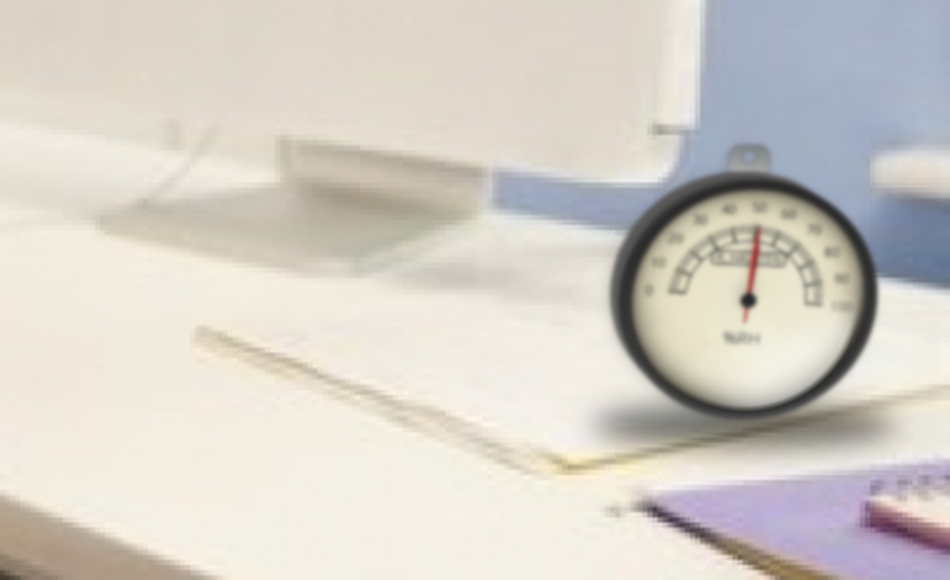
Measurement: 50 %
